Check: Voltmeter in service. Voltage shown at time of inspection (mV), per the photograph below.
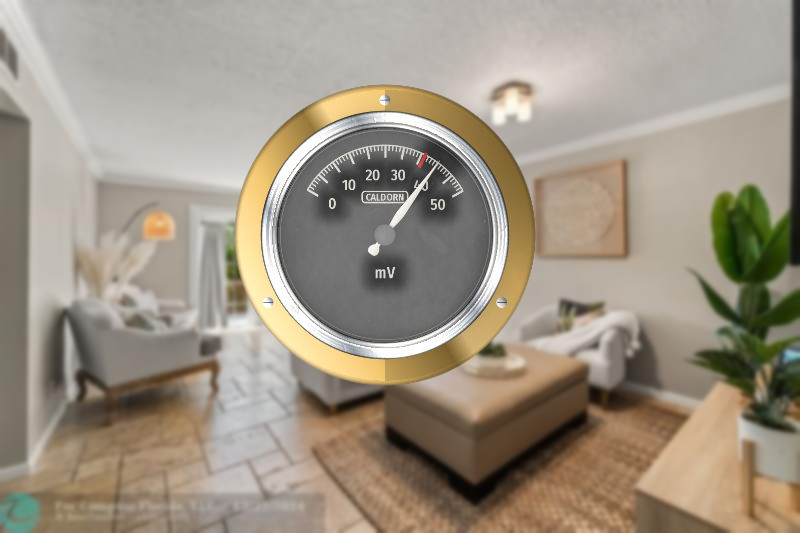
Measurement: 40 mV
